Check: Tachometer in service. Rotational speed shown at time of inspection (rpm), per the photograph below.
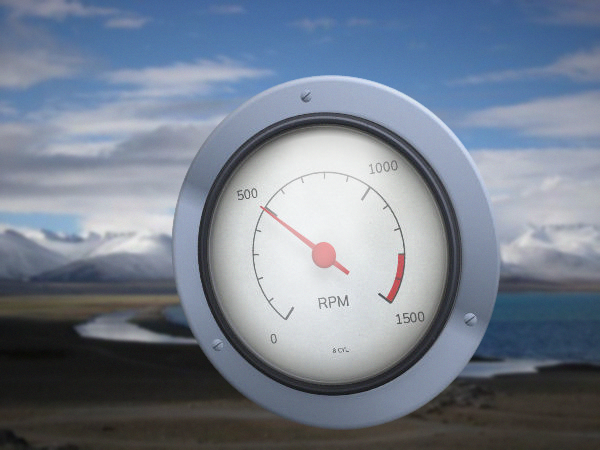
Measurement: 500 rpm
